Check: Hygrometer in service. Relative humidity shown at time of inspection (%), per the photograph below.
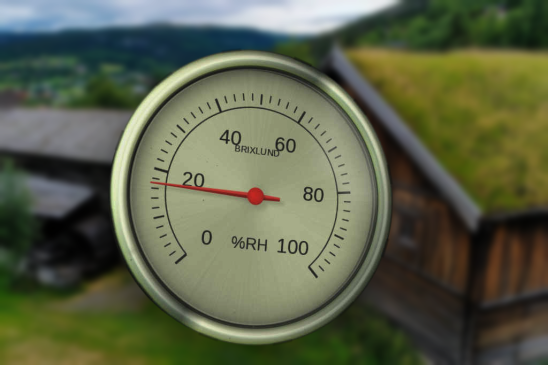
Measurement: 17 %
